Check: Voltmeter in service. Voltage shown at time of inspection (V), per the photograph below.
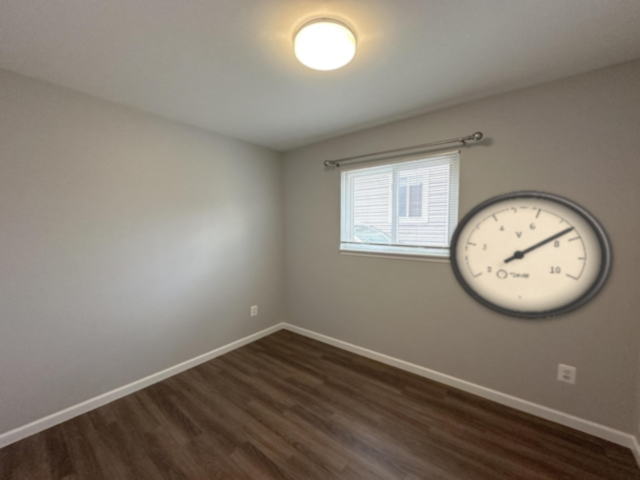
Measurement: 7.5 V
